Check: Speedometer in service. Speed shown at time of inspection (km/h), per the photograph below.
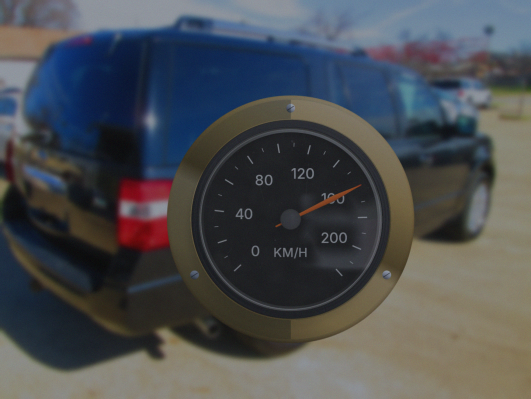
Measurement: 160 km/h
